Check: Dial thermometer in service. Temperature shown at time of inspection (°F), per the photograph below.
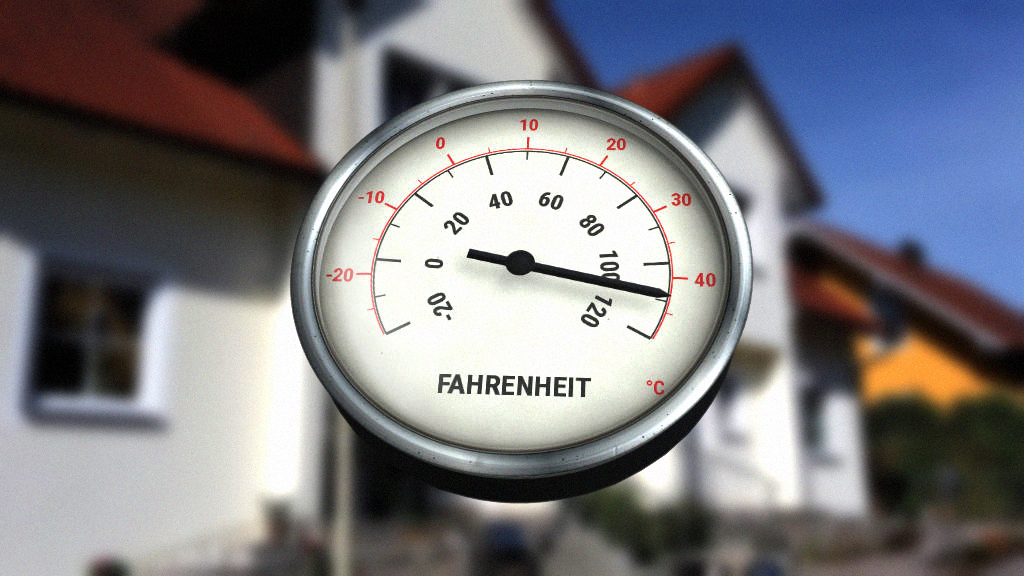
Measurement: 110 °F
